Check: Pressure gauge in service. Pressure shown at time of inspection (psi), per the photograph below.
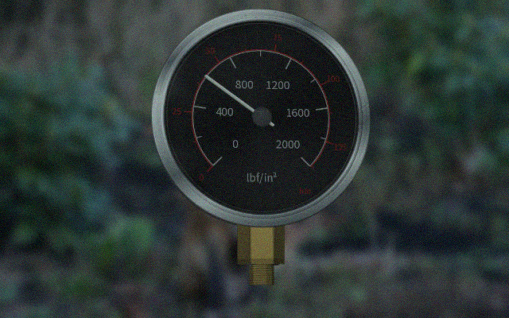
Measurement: 600 psi
